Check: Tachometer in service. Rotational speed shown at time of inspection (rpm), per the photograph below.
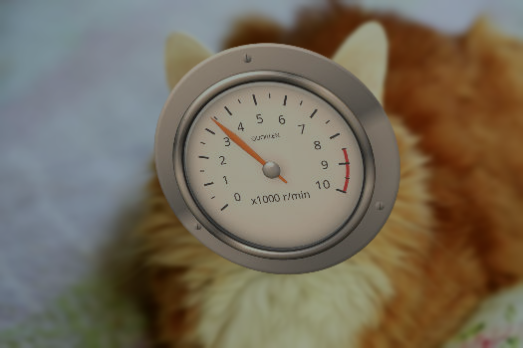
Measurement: 3500 rpm
